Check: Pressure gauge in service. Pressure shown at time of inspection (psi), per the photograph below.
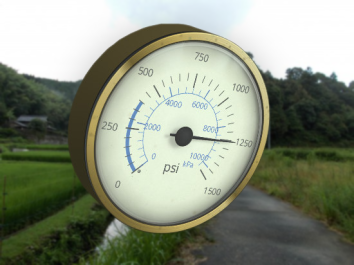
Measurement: 1250 psi
